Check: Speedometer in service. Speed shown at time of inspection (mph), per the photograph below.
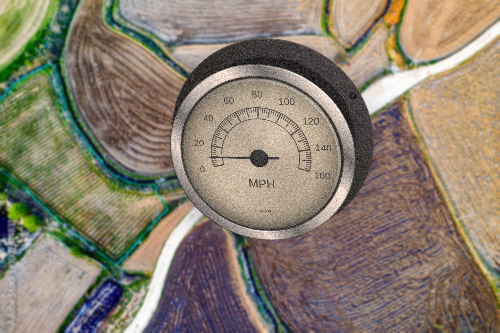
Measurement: 10 mph
